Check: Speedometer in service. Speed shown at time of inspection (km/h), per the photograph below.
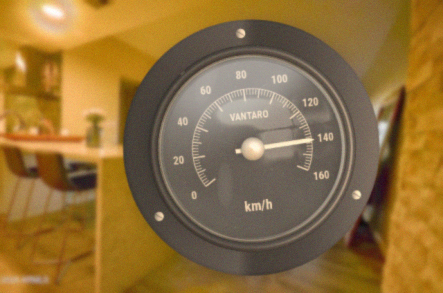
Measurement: 140 km/h
